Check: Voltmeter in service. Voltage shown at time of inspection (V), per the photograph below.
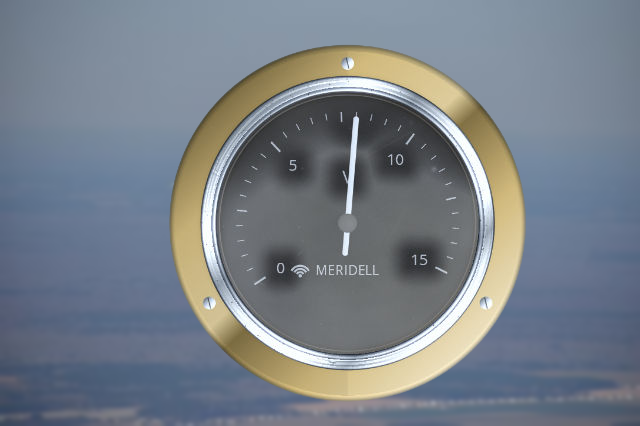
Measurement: 8 V
